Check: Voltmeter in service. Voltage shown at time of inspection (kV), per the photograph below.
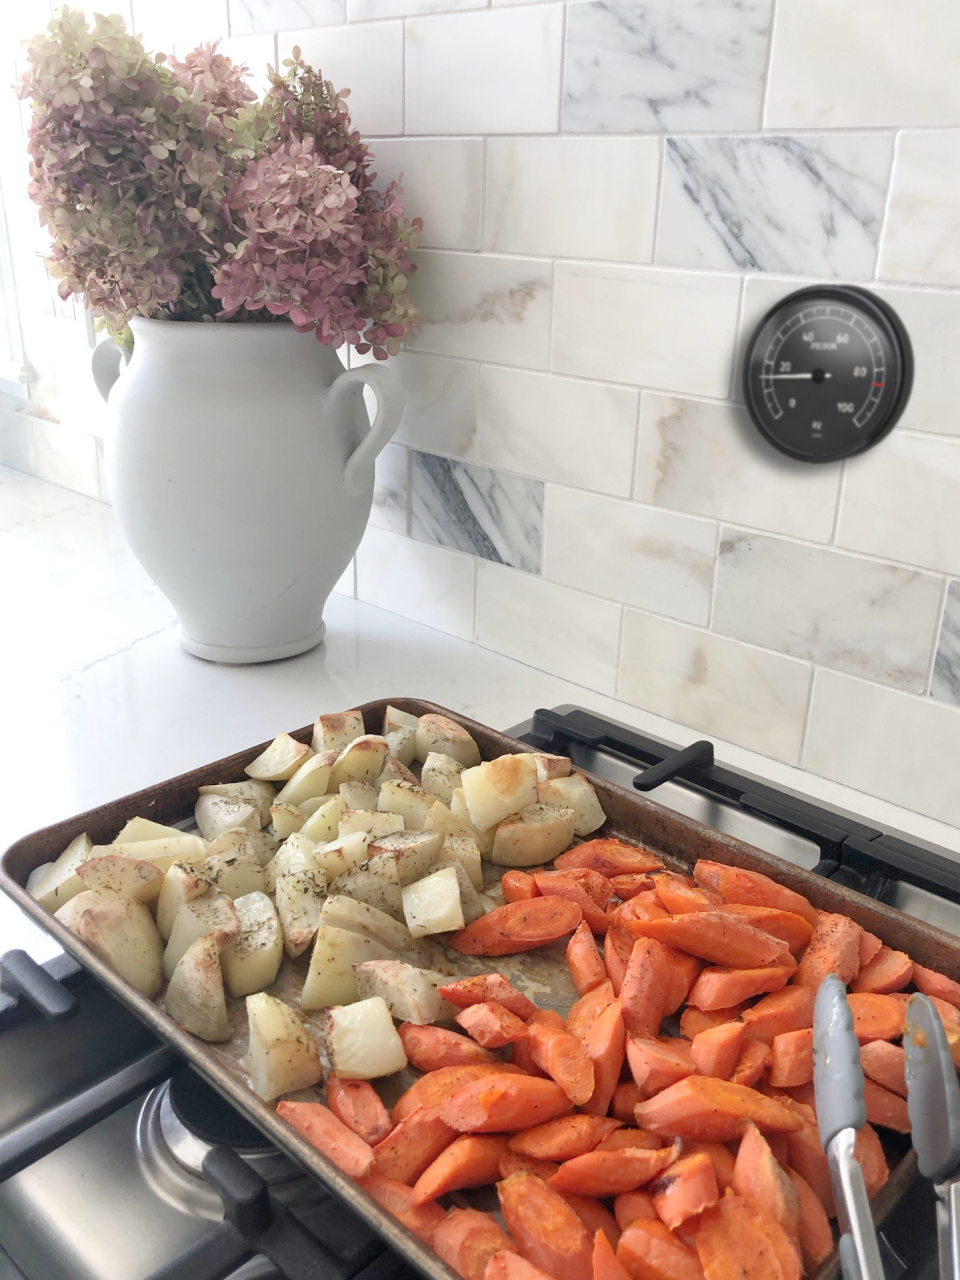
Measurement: 15 kV
